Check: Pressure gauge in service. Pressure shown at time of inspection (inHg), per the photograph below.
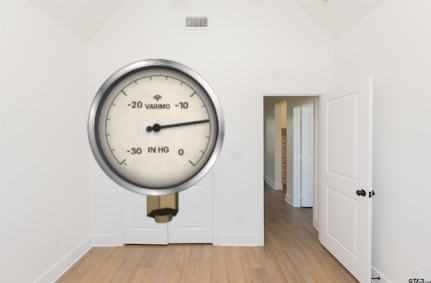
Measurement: -6 inHg
